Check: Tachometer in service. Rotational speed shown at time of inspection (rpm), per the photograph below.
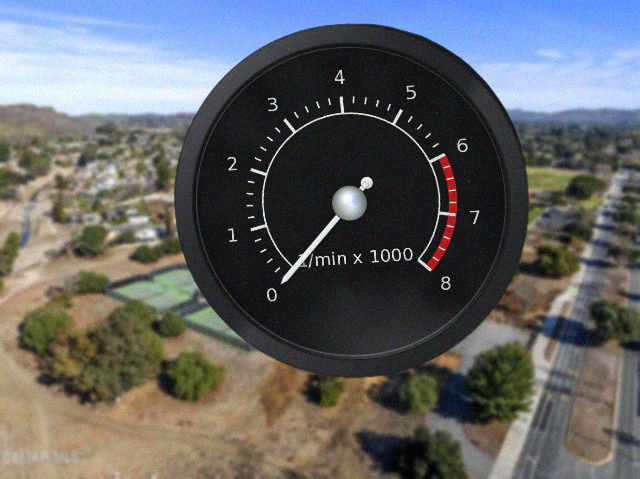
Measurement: 0 rpm
